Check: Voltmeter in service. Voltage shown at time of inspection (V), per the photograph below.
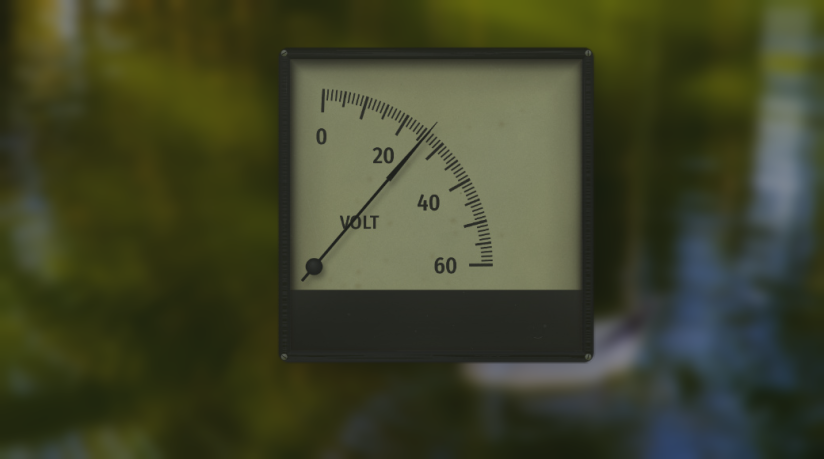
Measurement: 26 V
